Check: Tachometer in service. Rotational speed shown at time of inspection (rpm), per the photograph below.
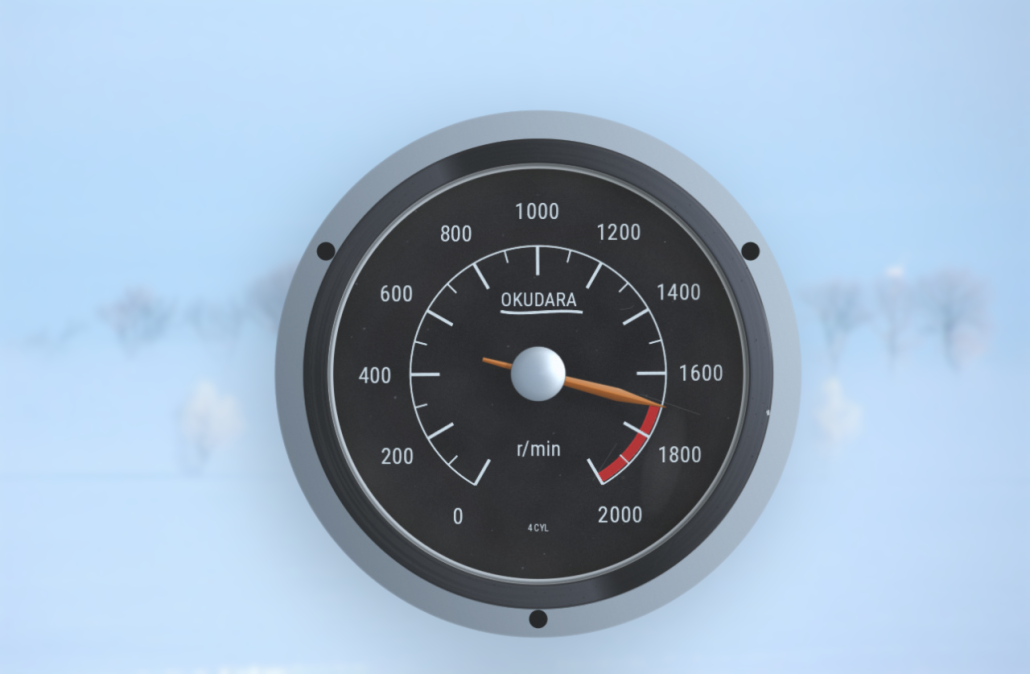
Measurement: 1700 rpm
